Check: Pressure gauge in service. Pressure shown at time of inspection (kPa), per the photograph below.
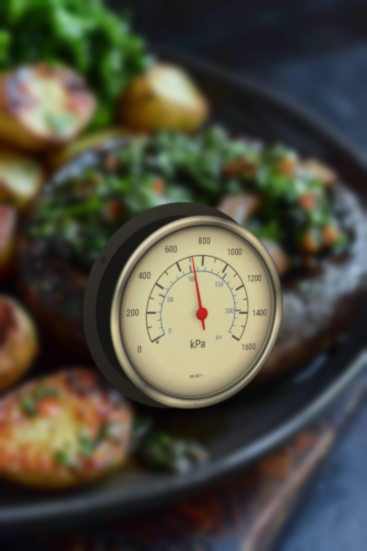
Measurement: 700 kPa
